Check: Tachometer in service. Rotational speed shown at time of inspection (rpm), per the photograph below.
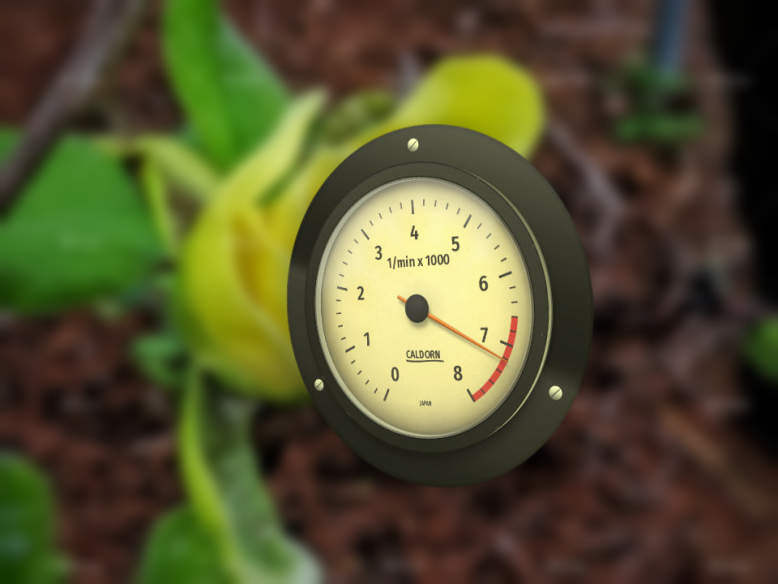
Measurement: 7200 rpm
